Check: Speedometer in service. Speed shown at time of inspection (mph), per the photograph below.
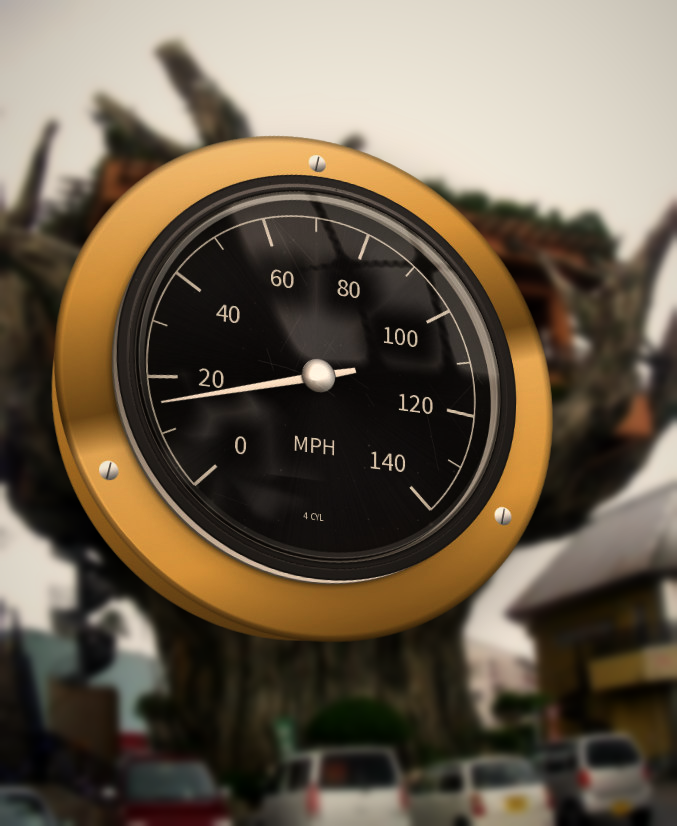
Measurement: 15 mph
